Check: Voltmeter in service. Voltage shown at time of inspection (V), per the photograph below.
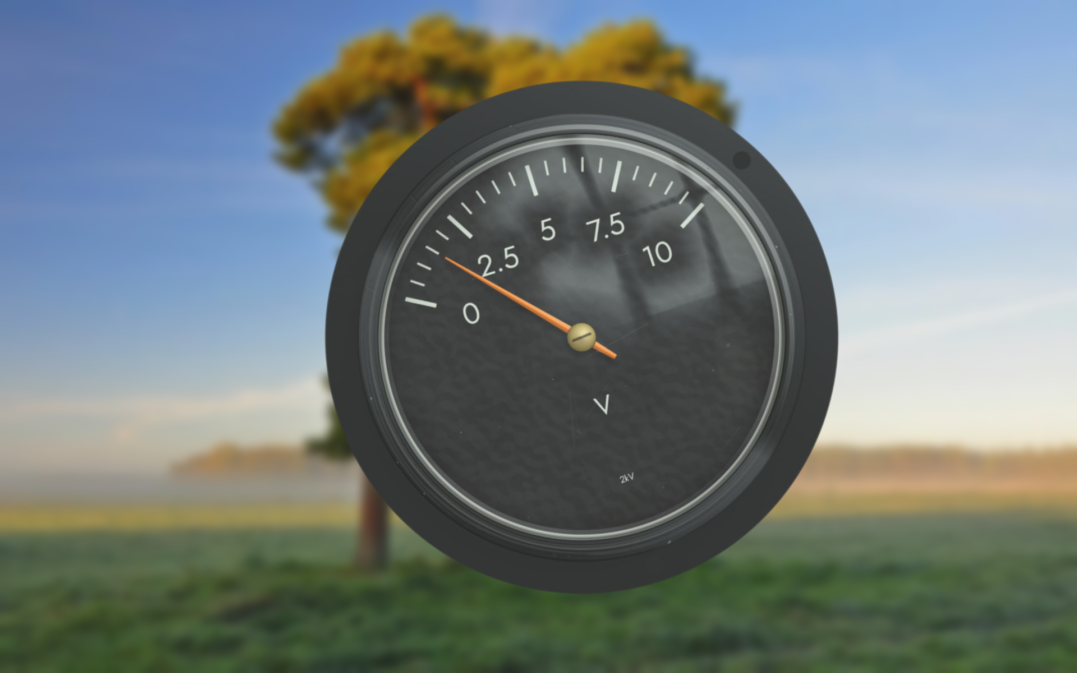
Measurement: 1.5 V
